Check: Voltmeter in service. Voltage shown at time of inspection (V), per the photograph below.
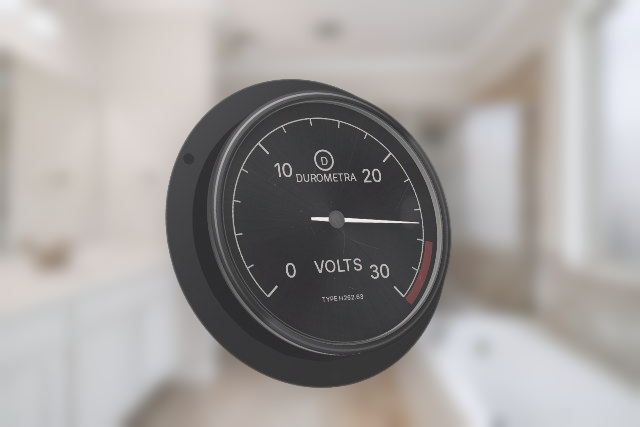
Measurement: 25 V
